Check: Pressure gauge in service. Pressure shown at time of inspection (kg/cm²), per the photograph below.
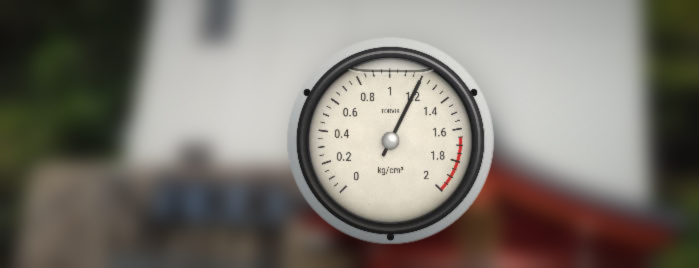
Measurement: 1.2 kg/cm²
